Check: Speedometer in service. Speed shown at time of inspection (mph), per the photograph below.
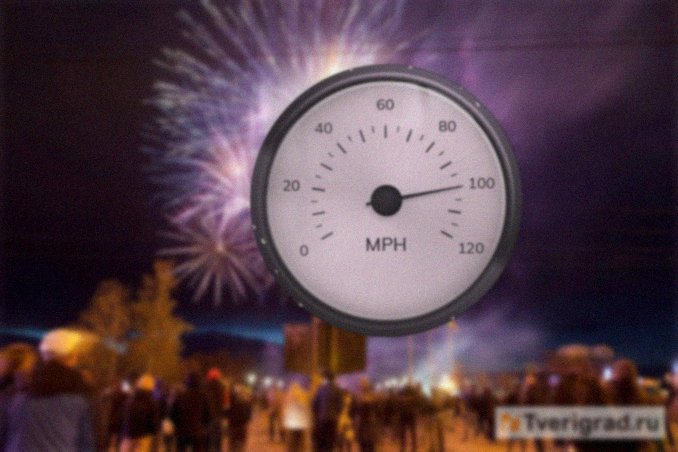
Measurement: 100 mph
